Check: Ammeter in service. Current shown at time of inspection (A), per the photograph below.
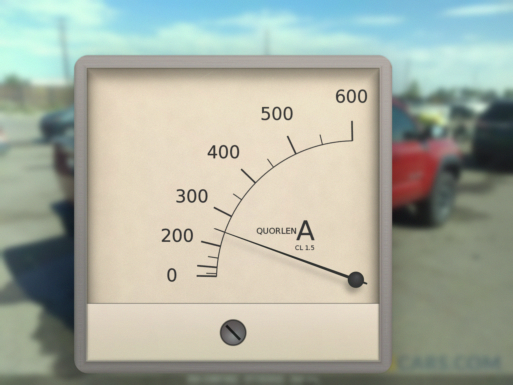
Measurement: 250 A
